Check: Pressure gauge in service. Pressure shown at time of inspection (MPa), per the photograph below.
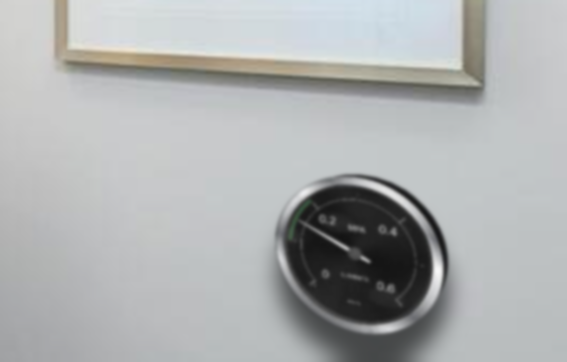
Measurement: 0.15 MPa
